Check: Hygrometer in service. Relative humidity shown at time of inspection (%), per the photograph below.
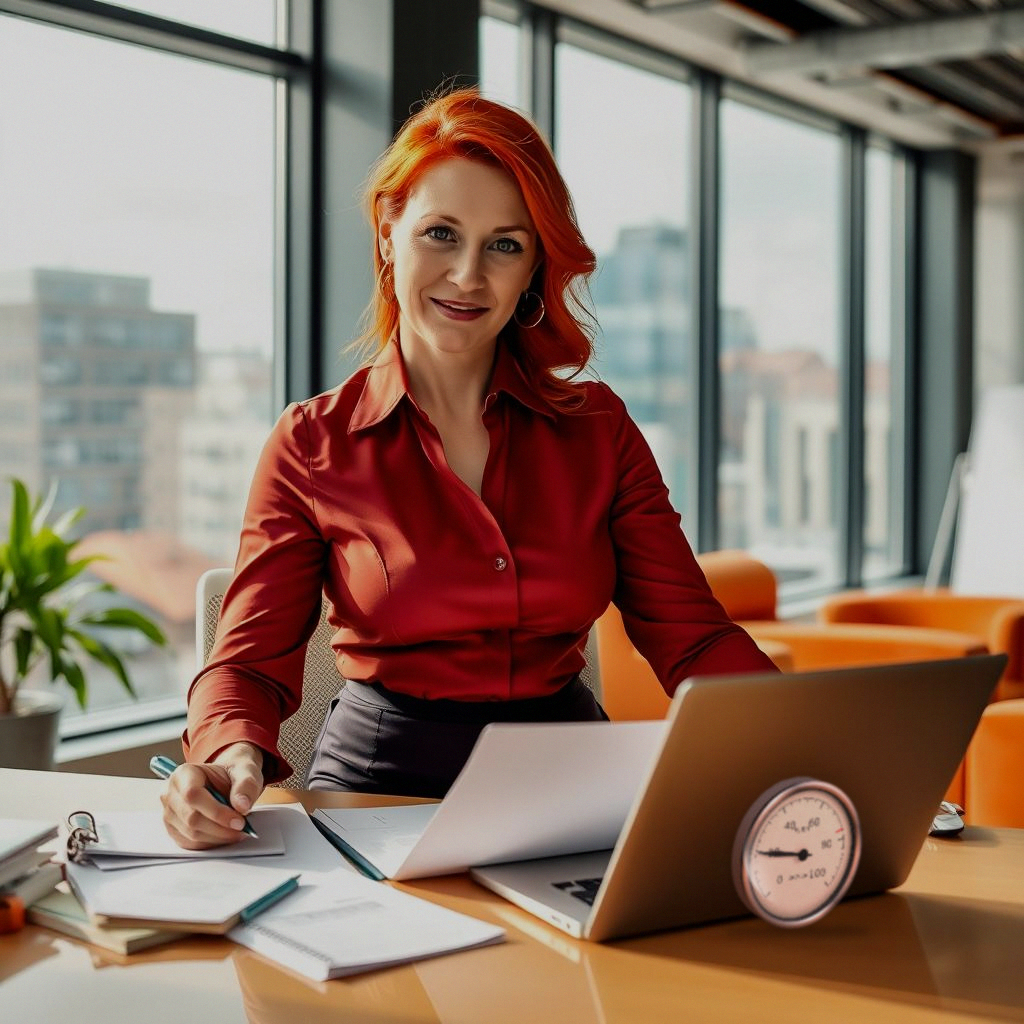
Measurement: 20 %
